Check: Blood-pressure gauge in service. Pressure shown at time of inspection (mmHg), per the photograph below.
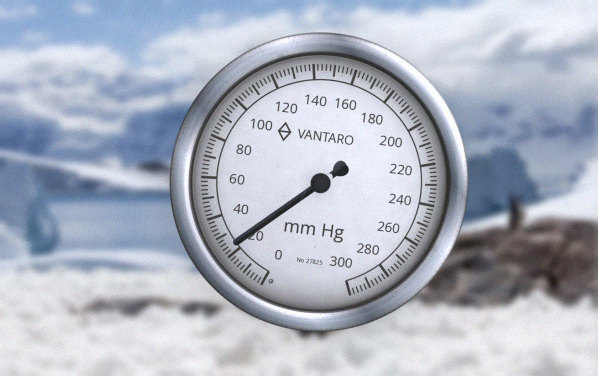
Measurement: 24 mmHg
